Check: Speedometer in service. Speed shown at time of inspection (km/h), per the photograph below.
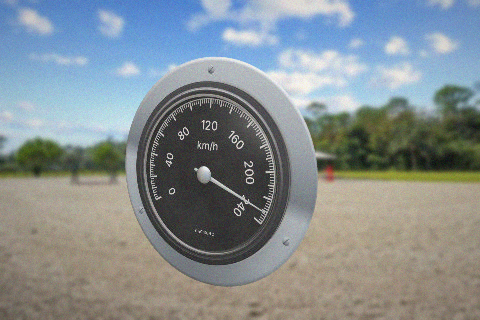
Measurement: 230 km/h
